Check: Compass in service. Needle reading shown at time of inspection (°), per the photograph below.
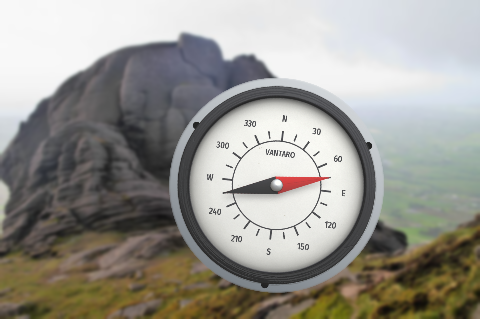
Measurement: 75 °
